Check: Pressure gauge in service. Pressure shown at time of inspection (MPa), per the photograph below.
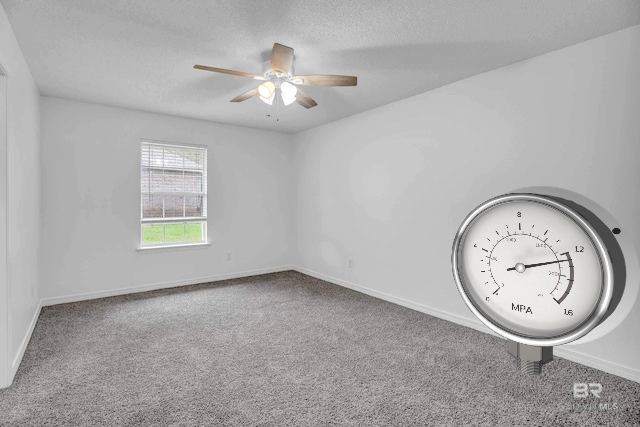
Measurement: 12.5 MPa
